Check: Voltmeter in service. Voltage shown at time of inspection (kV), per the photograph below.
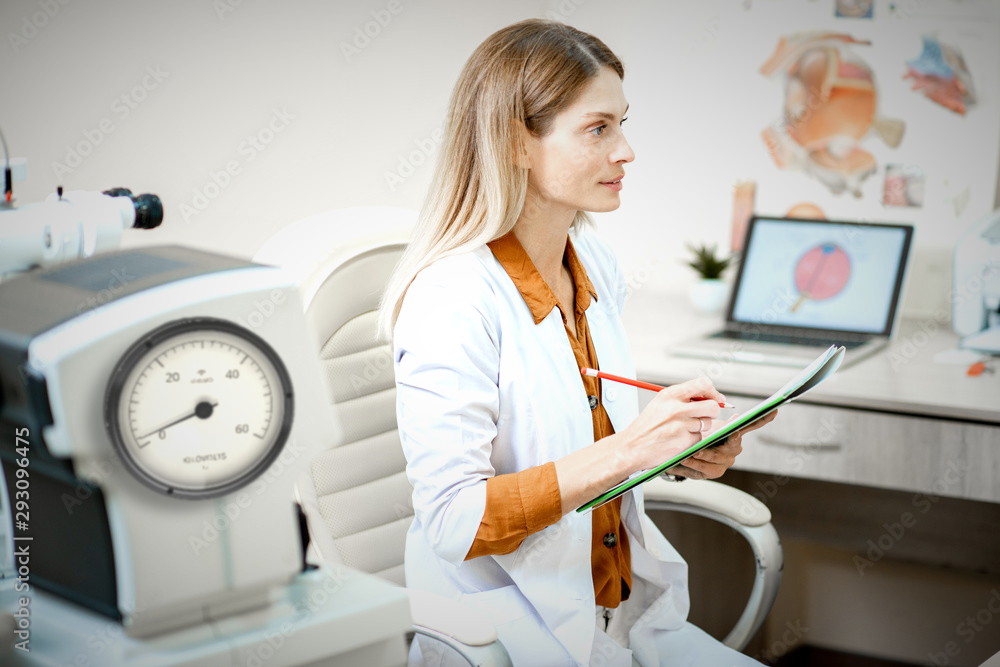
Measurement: 2 kV
